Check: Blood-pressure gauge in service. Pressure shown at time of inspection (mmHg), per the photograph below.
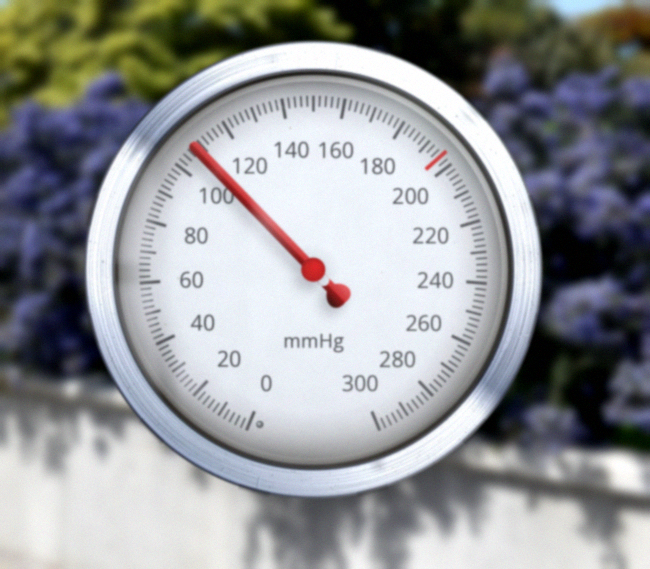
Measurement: 108 mmHg
